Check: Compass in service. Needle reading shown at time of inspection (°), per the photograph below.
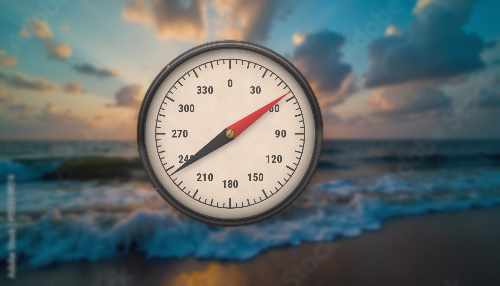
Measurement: 55 °
